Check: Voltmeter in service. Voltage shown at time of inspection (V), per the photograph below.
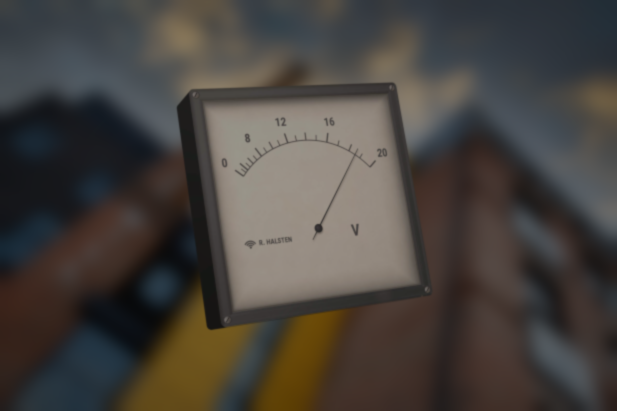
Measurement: 18.5 V
